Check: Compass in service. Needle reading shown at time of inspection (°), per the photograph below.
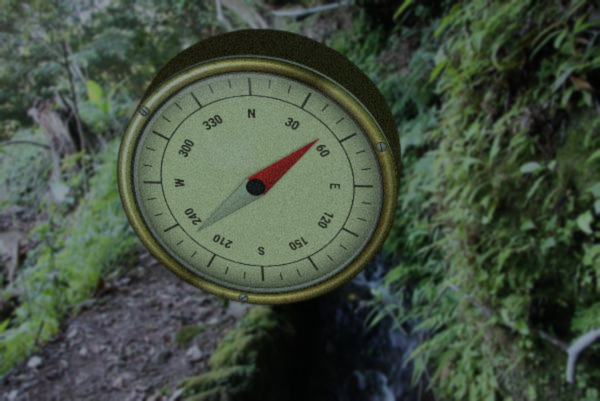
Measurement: 50 °
